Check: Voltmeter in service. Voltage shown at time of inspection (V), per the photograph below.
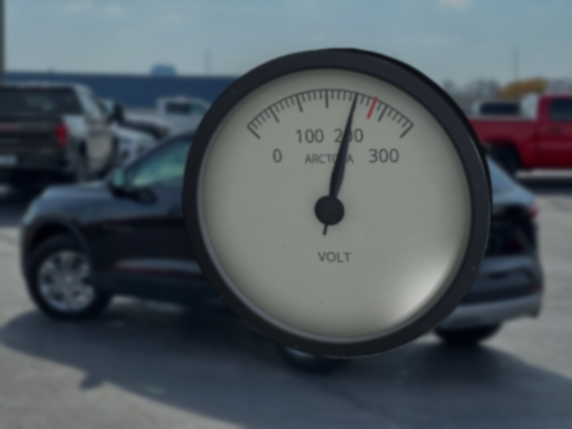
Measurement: 200 V
